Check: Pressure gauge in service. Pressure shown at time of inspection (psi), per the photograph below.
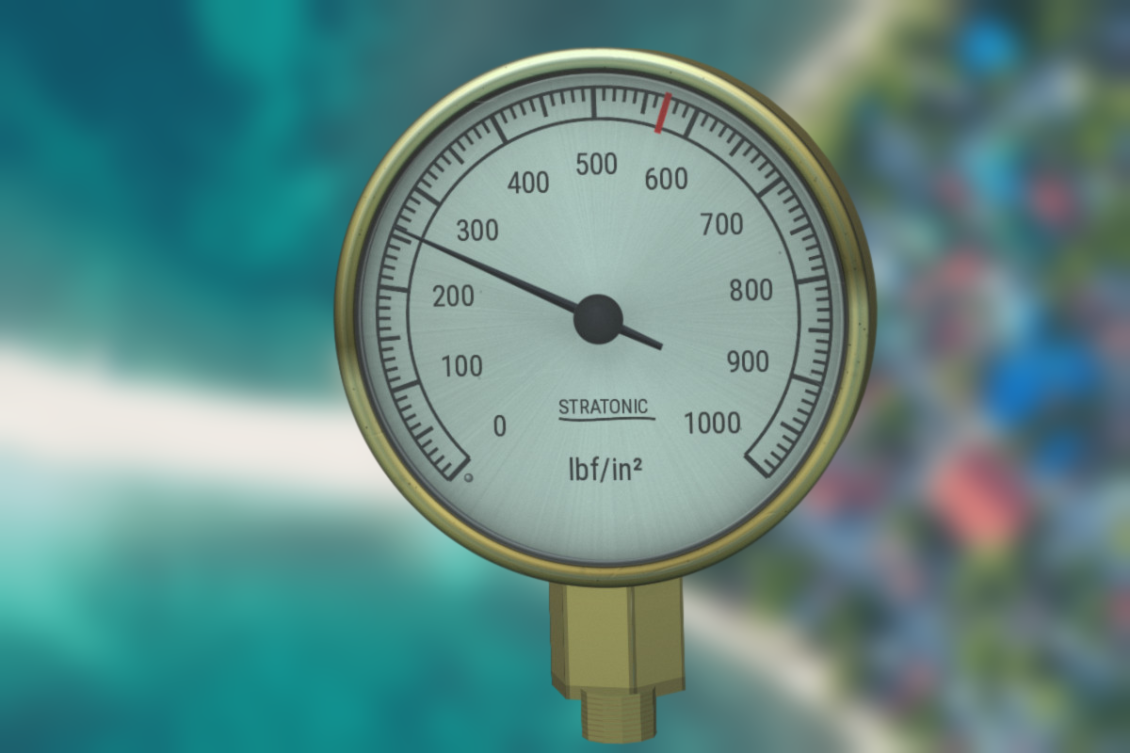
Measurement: 260 psi
